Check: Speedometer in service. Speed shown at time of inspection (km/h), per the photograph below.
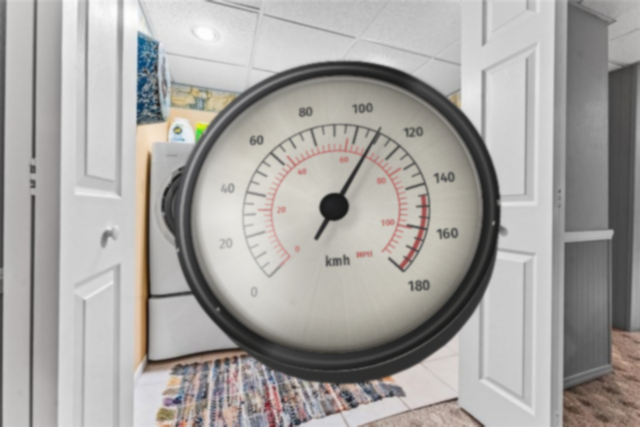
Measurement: 110 km/h
